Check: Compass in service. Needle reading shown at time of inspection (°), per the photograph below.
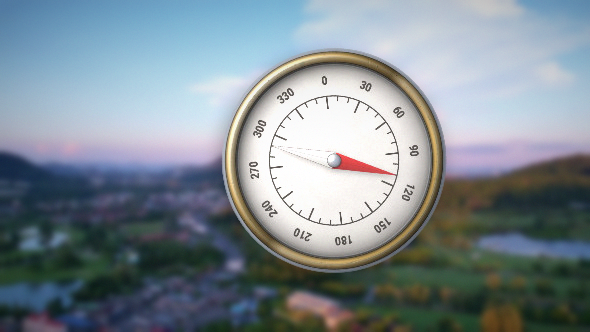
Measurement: 110 °
